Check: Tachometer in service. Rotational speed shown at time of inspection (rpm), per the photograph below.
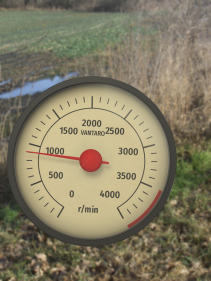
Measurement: 900 rpm
